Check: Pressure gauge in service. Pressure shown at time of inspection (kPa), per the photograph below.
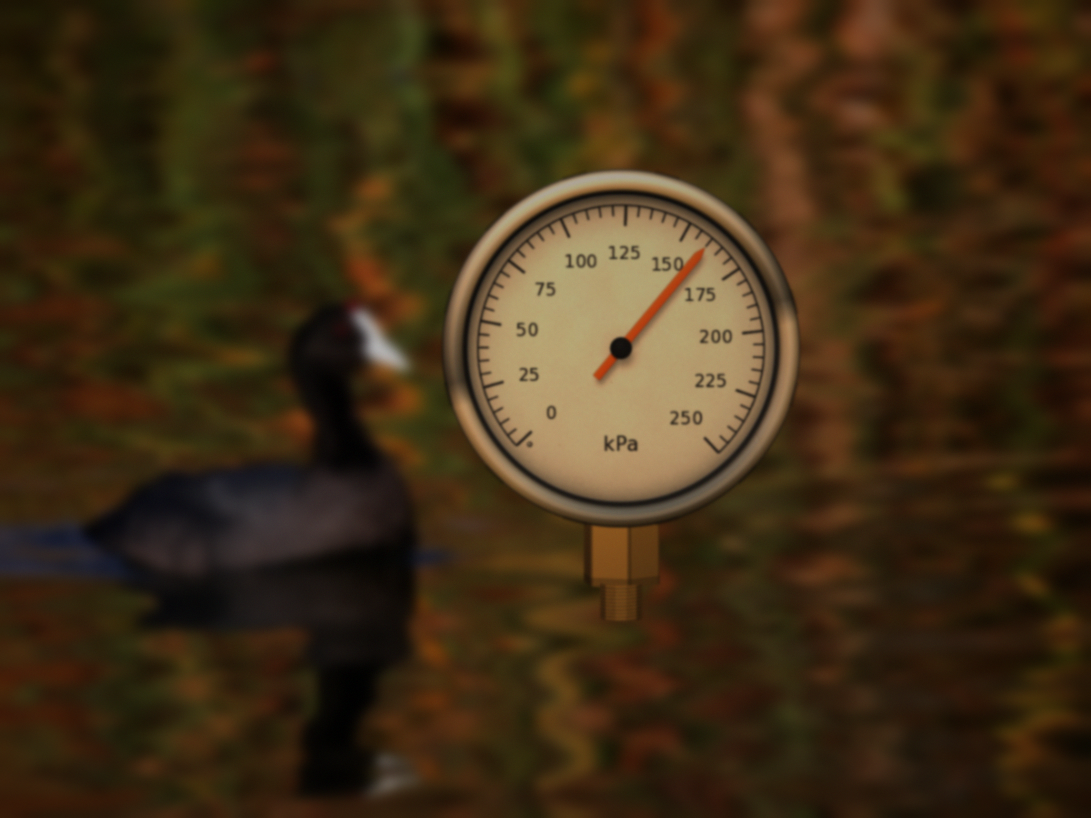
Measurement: 160 kPa
